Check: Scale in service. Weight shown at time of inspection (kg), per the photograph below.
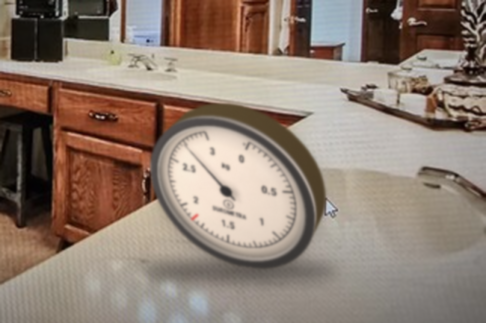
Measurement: 2.75 kg
